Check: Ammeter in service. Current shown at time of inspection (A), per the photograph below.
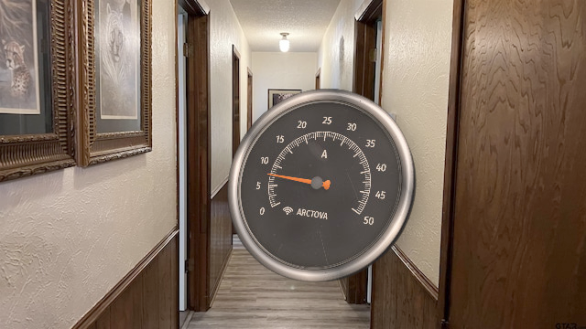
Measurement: 7.5 A
